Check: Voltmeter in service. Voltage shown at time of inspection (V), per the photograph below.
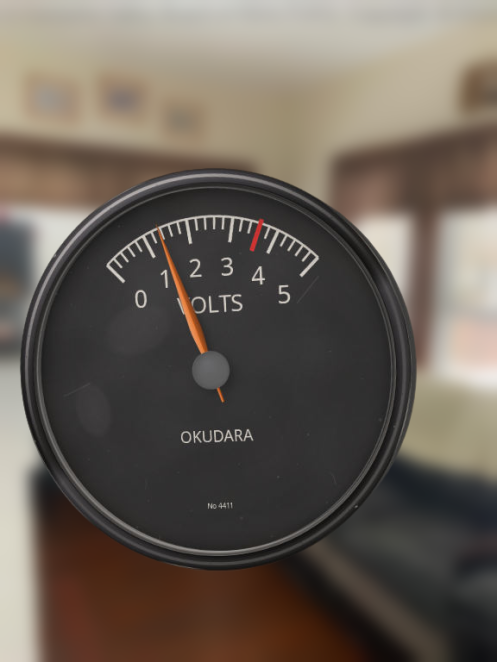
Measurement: 1.4 V
